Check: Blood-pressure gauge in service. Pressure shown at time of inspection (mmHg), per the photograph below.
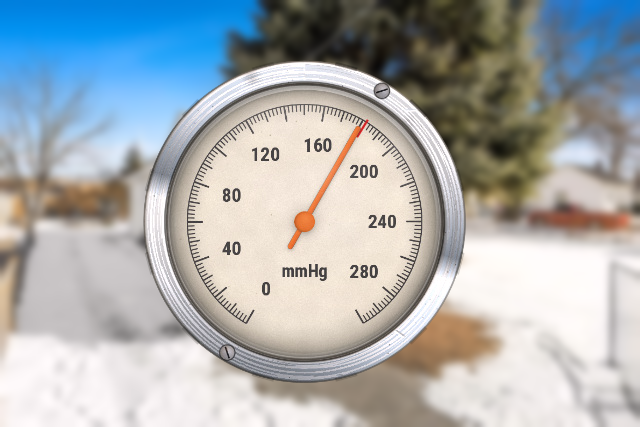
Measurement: 180 mmHg
